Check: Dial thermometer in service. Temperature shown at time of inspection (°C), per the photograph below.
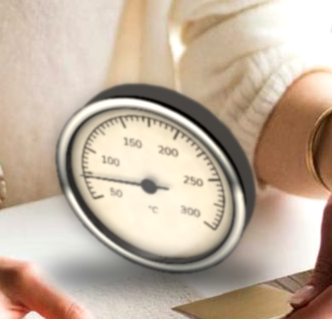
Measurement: 75 °C
